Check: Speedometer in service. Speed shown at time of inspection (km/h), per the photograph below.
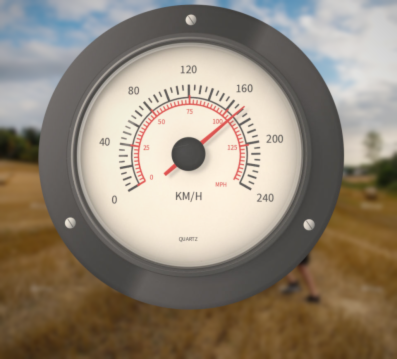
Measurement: 170 km/h
